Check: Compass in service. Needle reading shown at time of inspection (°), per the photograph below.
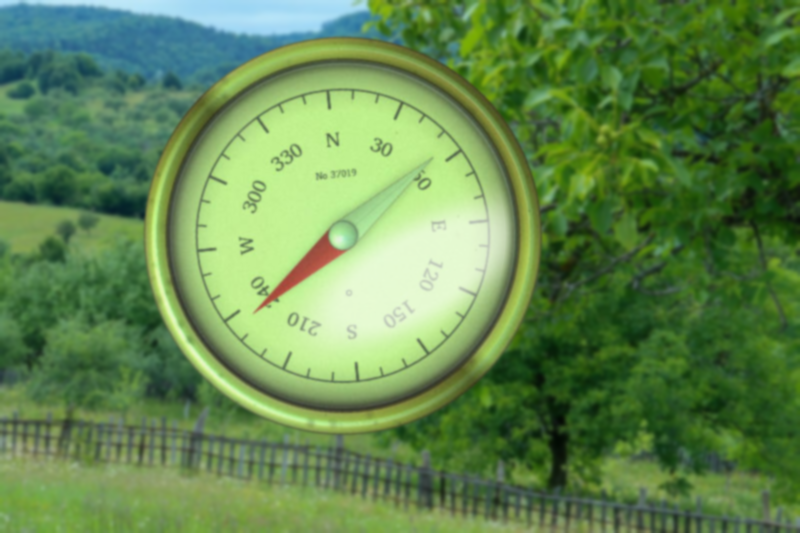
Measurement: 235 °
